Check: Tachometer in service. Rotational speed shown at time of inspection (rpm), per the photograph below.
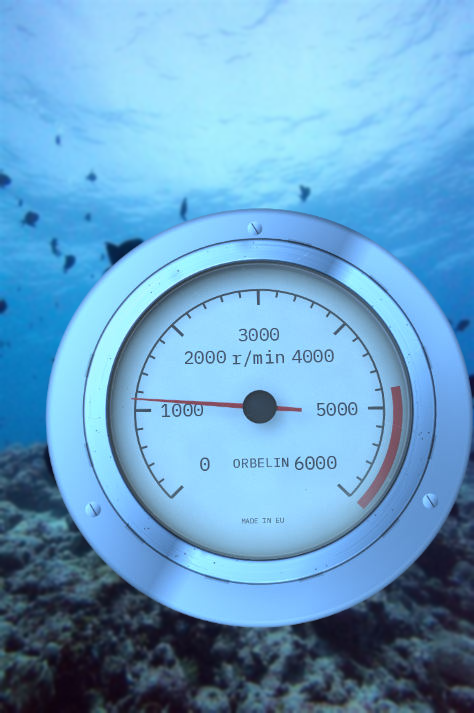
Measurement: 1100 rpm
